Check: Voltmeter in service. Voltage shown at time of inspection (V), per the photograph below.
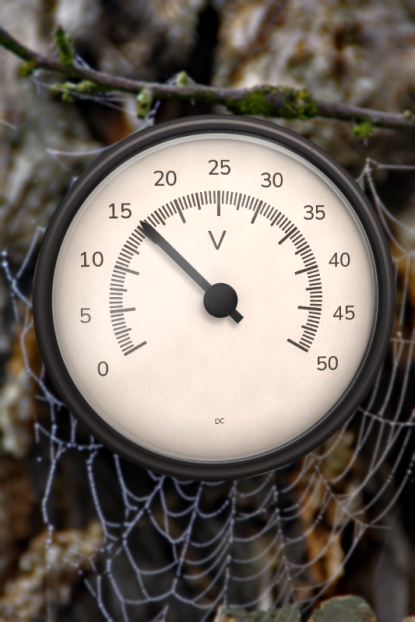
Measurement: 15.5 V
